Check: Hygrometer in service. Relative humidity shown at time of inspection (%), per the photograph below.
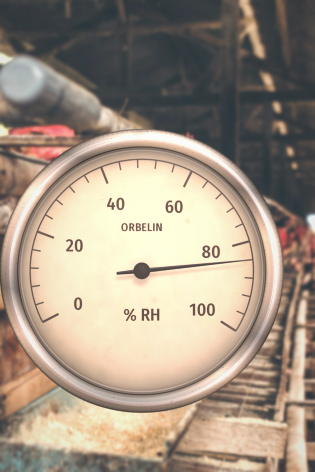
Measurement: 84 %
